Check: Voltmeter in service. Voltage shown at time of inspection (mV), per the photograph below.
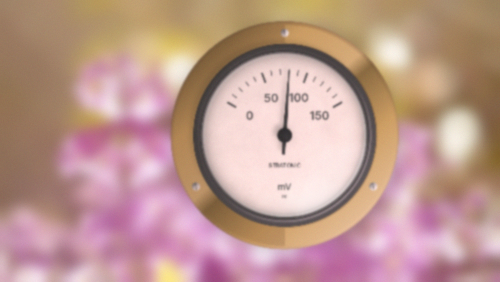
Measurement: 80 mV
